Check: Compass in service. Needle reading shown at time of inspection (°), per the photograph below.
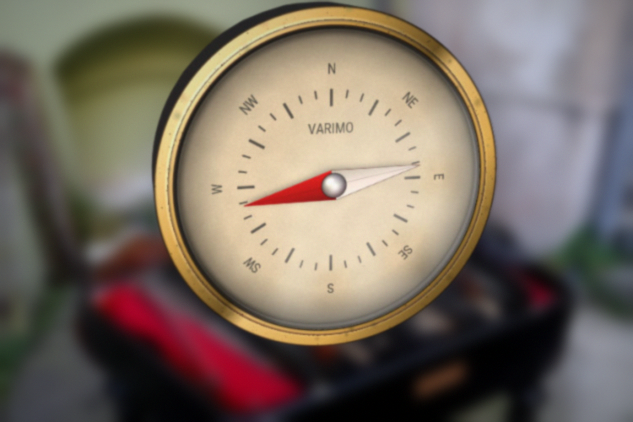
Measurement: 260 °
